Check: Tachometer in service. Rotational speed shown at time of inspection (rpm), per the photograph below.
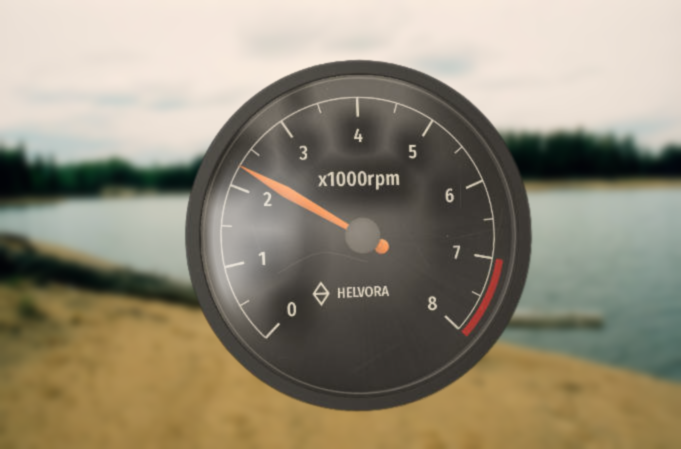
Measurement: 2250 rpm
